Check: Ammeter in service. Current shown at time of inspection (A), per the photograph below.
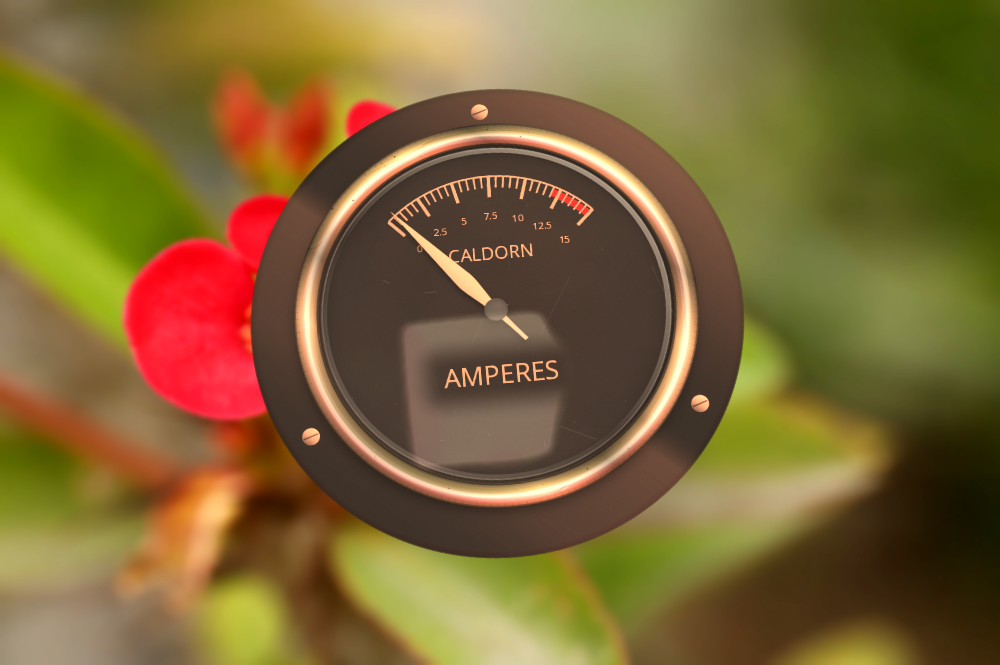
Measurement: 0.5 A
